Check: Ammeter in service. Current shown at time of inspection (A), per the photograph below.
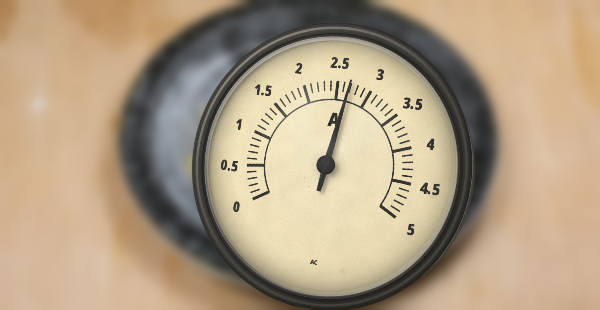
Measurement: 2.7 A
